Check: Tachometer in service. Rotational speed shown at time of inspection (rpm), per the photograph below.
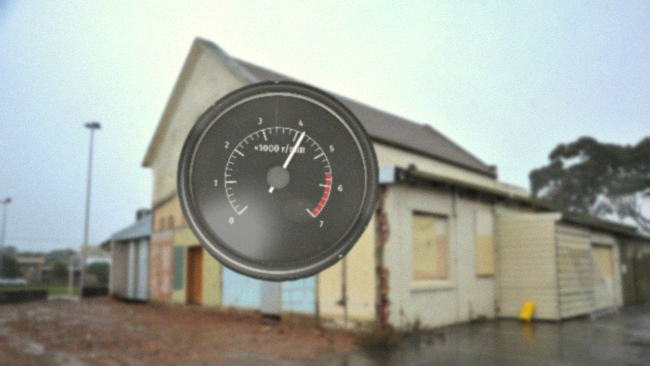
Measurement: 4200 rpm
